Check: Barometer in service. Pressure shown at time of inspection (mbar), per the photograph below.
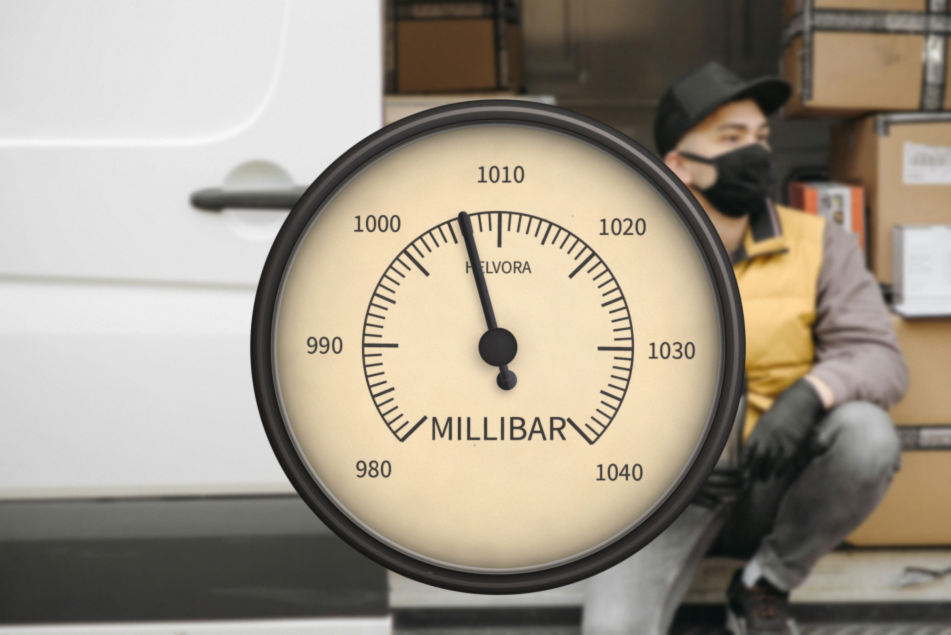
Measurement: 1006.5 mbar
